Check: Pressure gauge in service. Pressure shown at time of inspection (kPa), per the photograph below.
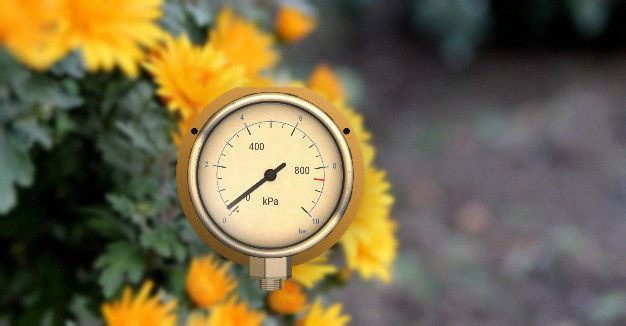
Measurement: 25 kPa
